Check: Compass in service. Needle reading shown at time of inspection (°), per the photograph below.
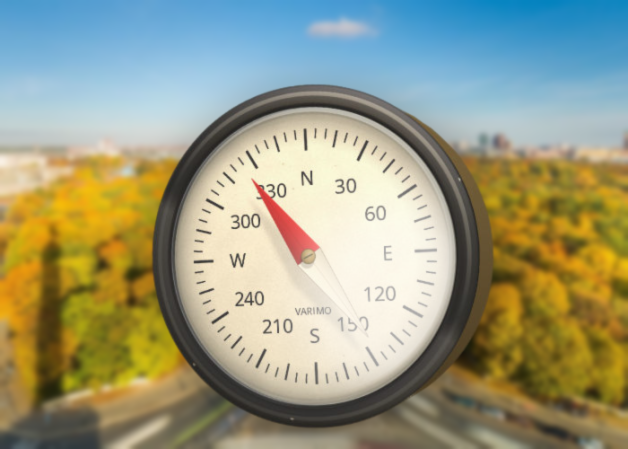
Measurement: 325 °
